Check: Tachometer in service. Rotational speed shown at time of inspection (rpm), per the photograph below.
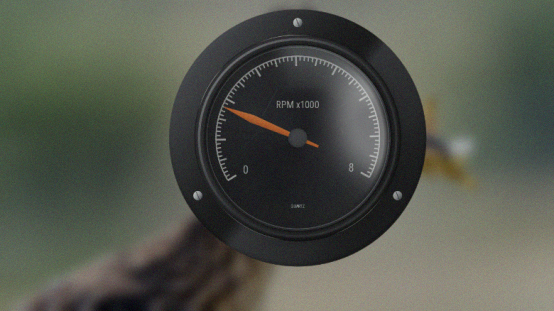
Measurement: 1800 rpm
